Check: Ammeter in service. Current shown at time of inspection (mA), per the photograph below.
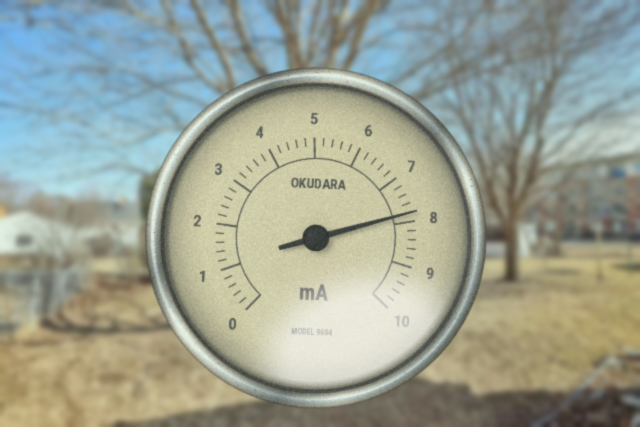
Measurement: 7.8 mA
